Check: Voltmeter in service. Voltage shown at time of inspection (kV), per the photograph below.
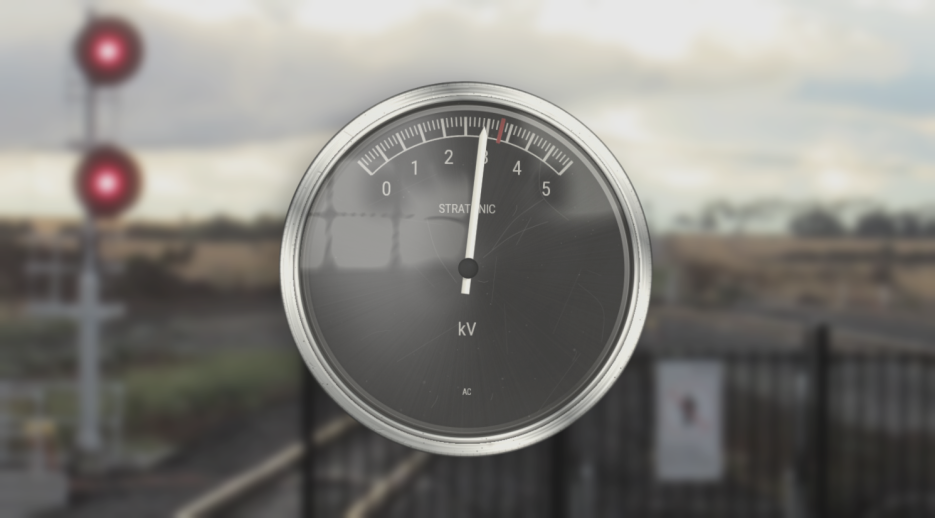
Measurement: 2.9 kV
